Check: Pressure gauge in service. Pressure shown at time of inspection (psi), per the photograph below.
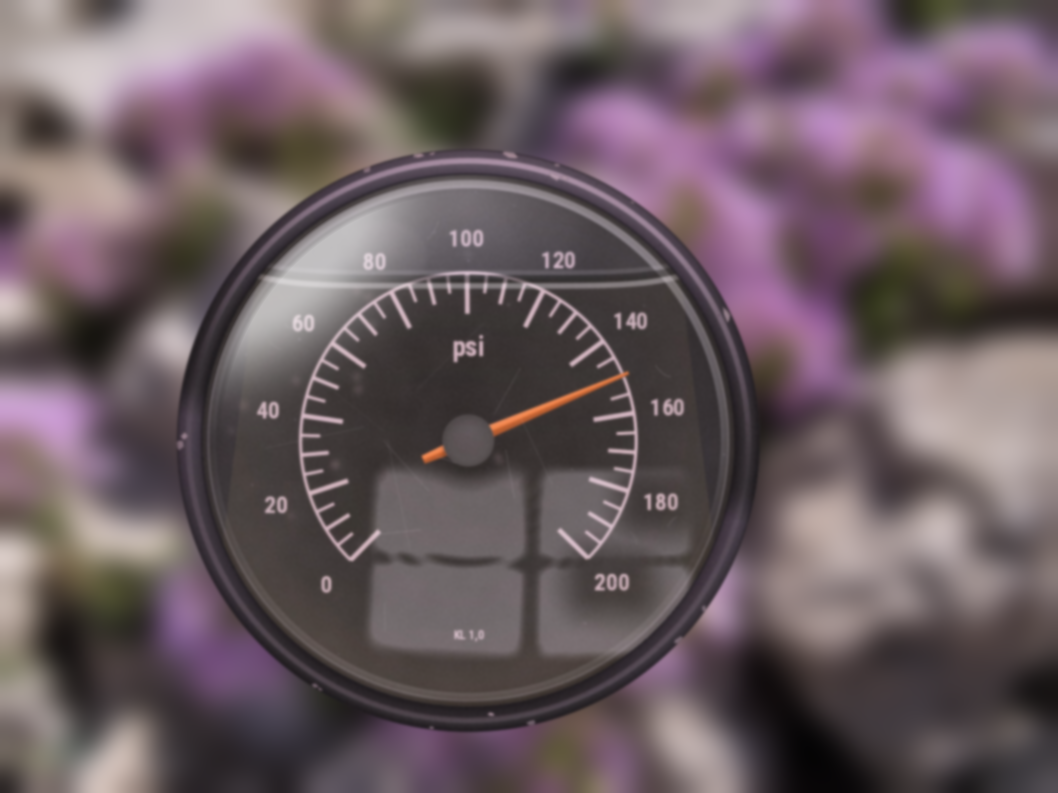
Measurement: 150 psi
